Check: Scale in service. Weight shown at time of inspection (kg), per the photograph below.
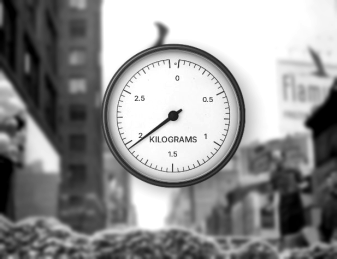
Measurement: 1.95 kg
